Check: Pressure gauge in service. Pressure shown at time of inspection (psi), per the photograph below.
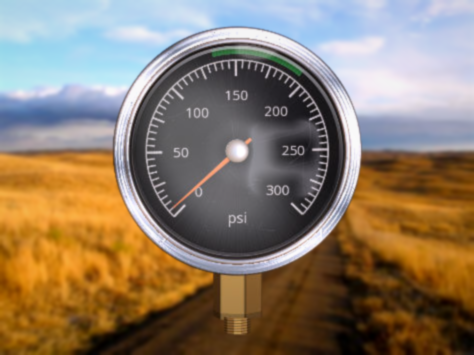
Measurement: 5 psi
